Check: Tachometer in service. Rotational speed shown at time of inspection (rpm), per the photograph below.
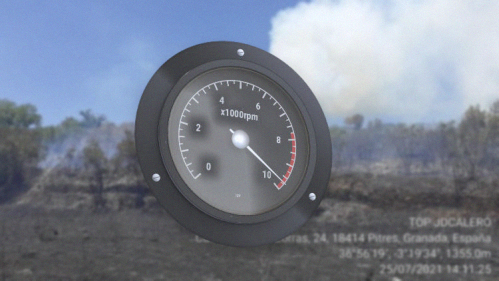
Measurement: 9750 rpm
